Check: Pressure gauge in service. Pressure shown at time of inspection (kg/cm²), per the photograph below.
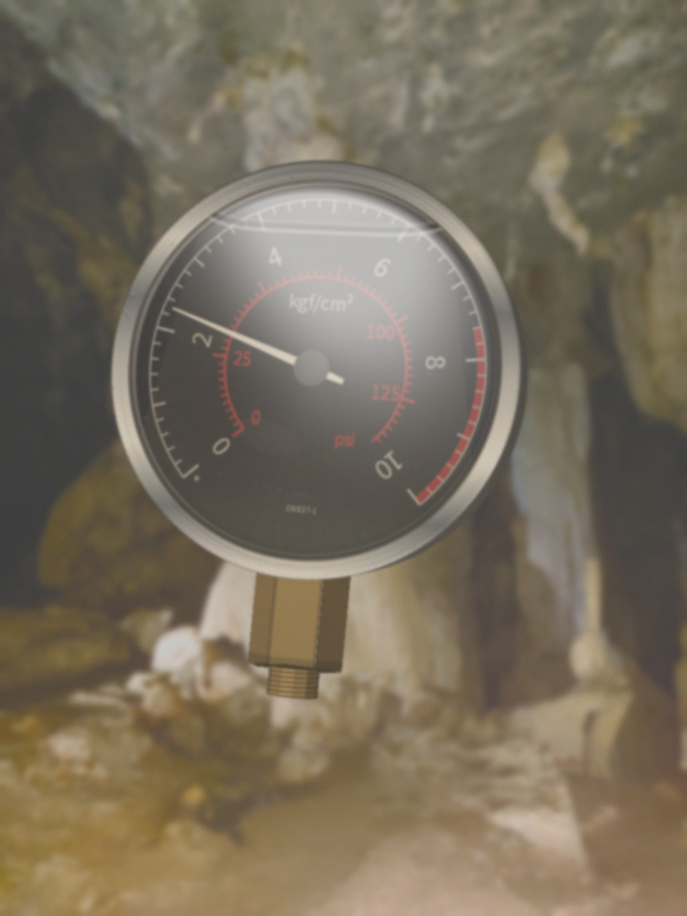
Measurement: 2.3 kg/cm²
